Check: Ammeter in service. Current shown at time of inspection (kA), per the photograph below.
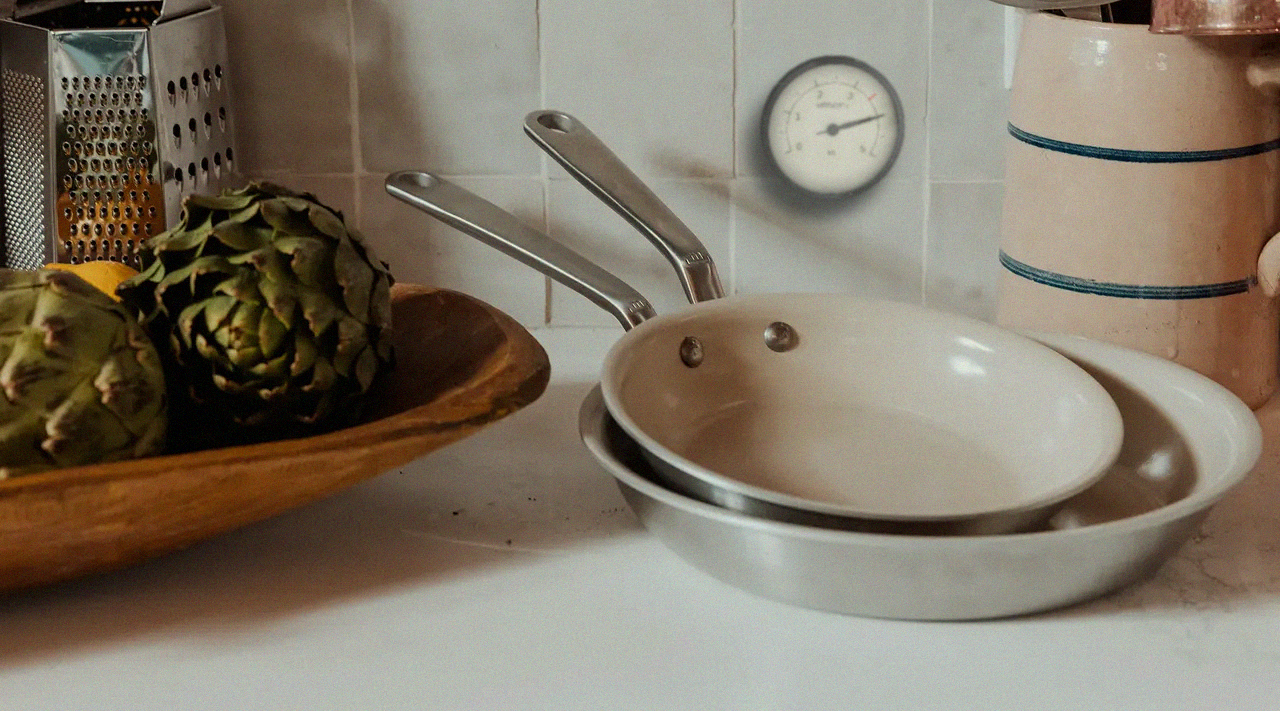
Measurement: 4 kA
